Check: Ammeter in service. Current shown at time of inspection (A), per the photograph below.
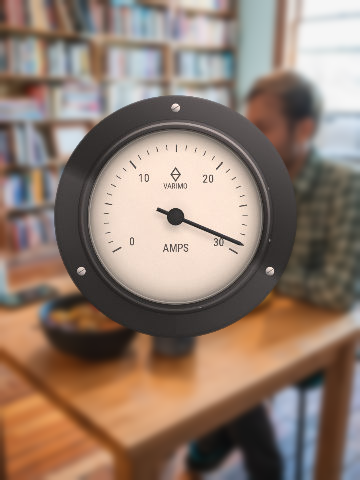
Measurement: 29 A
